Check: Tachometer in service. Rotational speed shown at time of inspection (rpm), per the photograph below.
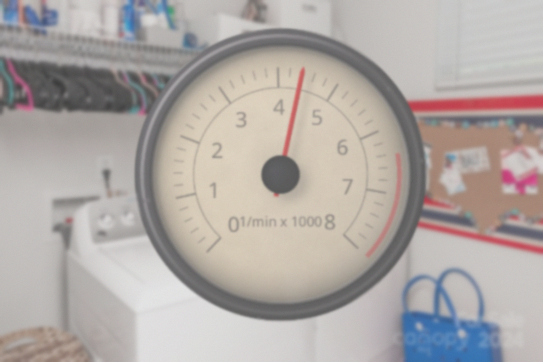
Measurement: 4400 rpm
